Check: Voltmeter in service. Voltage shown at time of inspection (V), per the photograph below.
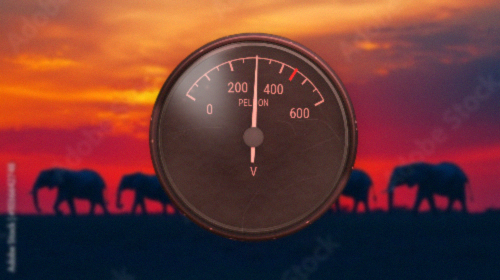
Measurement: 300 V
